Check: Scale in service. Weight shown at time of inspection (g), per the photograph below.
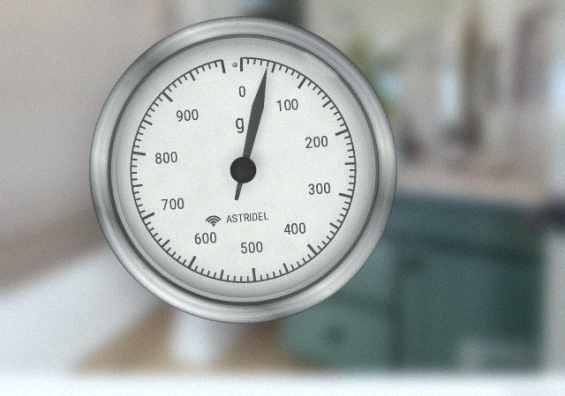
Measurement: 40 g
